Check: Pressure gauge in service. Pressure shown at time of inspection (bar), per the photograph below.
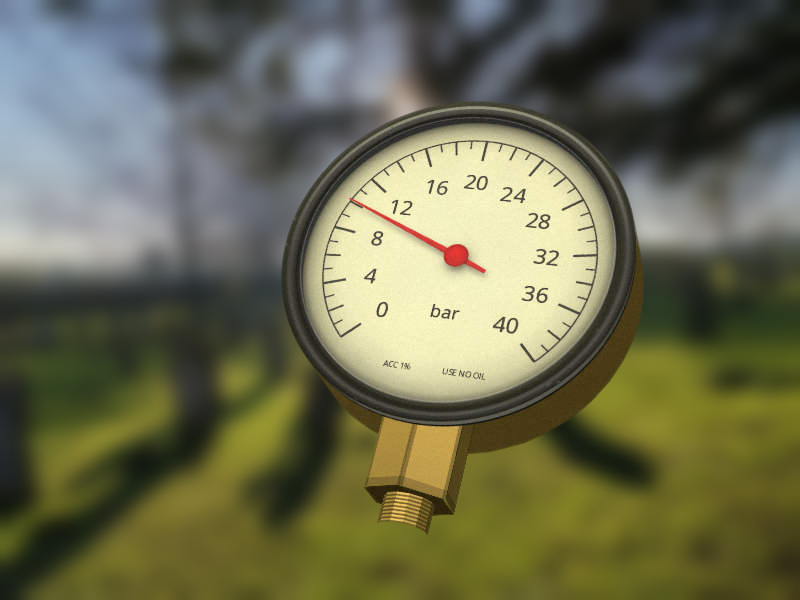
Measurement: 10 bar
